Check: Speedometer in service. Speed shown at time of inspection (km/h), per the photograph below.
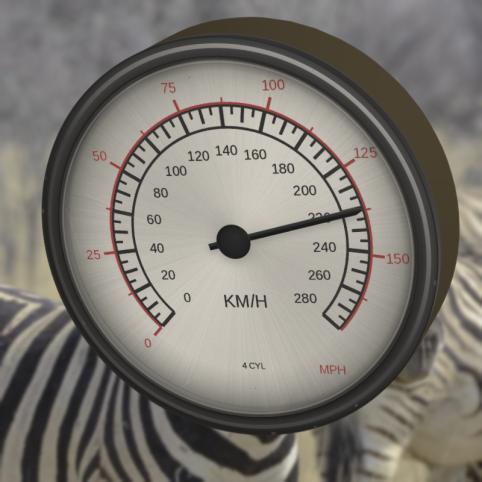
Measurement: 220 km/h
